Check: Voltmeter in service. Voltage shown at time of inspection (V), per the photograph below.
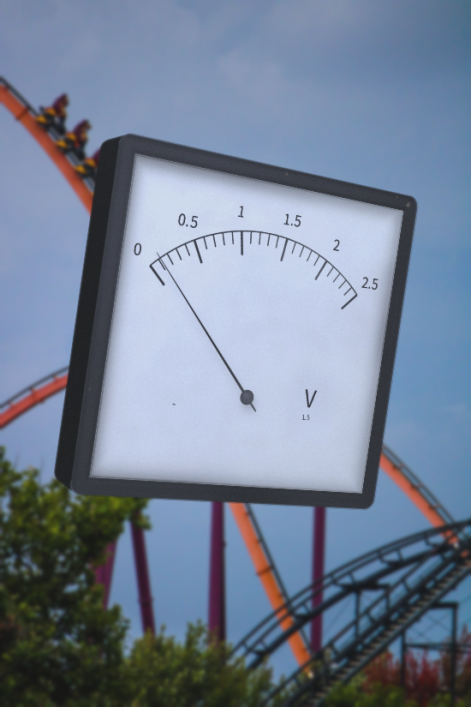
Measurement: 0.1 V
